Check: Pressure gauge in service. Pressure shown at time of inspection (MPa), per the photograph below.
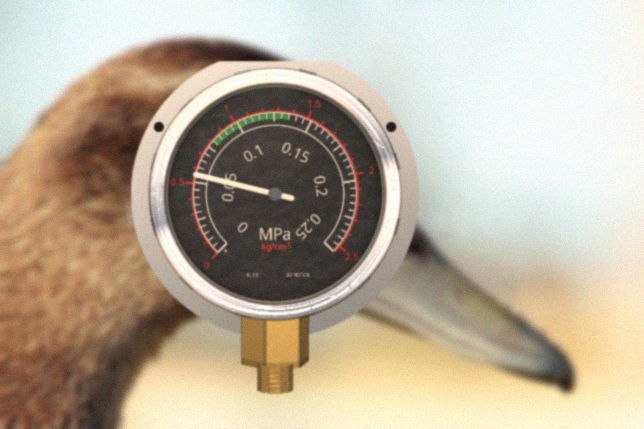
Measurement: 0.055 MPa
